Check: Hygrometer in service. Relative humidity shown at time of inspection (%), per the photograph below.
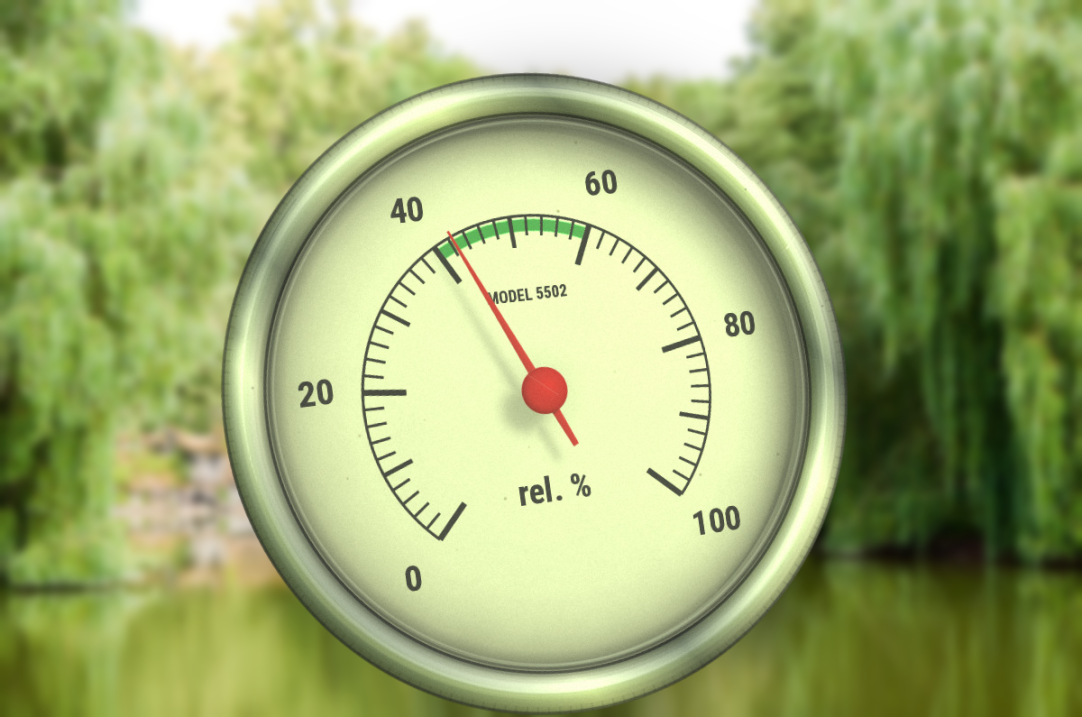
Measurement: 42 %
